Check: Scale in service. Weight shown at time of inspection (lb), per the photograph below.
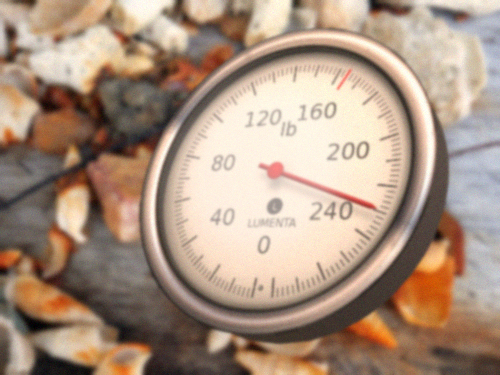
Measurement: 230 lb
